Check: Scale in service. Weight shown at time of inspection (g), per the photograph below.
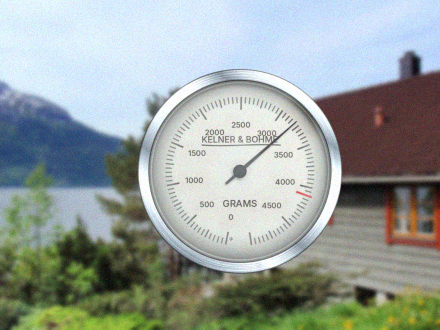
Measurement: 3200 g
